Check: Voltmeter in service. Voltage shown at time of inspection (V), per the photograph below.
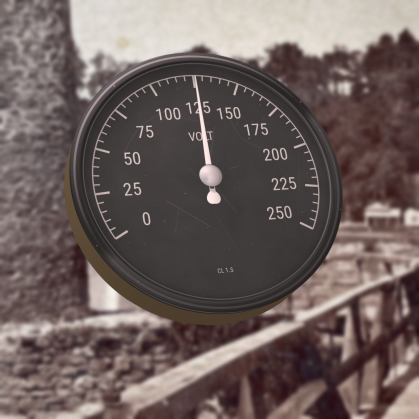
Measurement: 125 V
